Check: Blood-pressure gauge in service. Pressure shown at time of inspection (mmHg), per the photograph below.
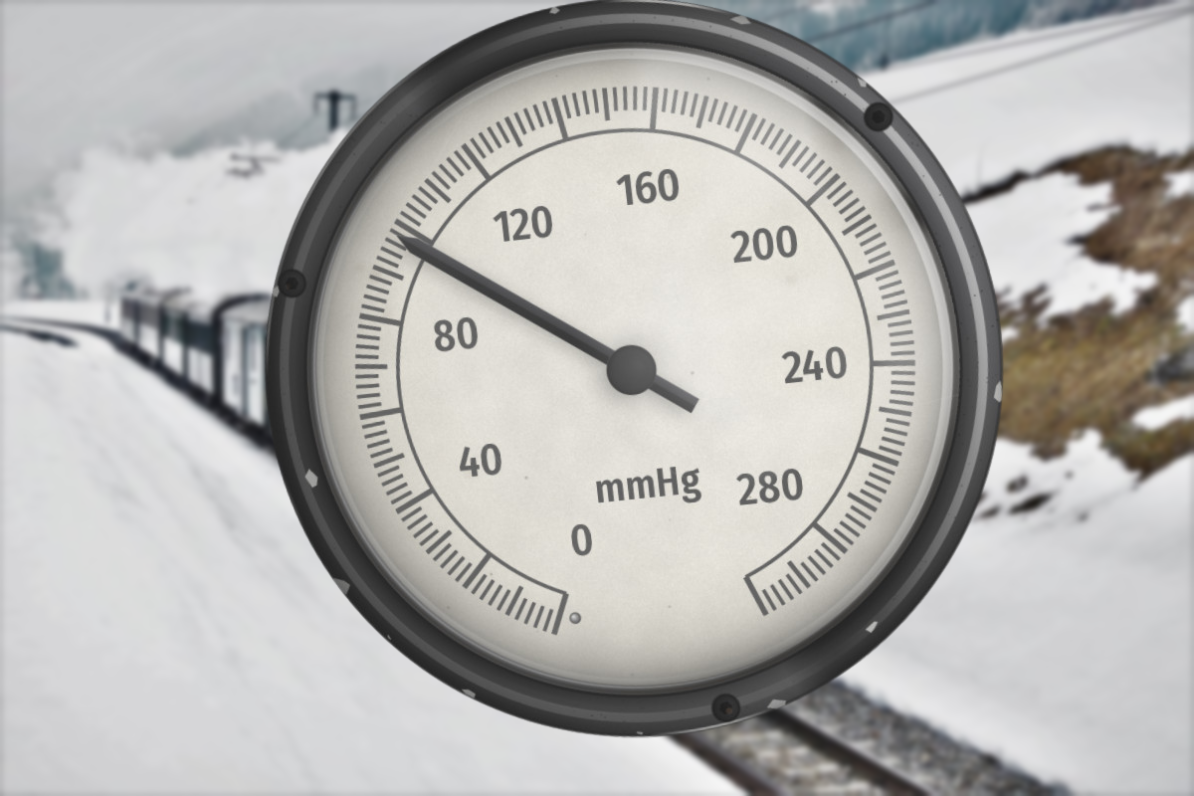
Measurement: 98 mmHg
